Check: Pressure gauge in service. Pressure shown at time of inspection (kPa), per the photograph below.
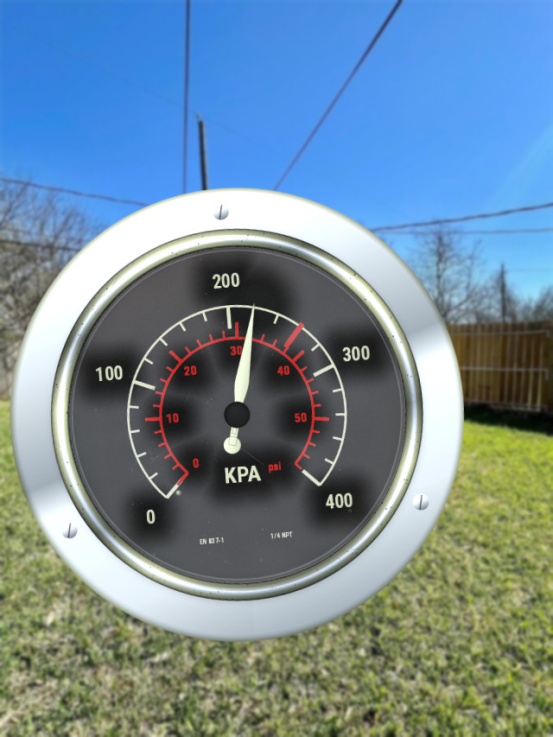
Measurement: 220 kPa
